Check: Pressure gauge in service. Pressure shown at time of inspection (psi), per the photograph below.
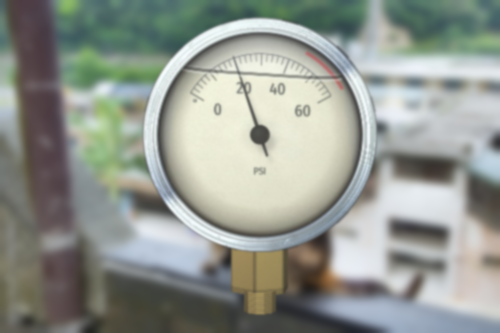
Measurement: 20 psi
